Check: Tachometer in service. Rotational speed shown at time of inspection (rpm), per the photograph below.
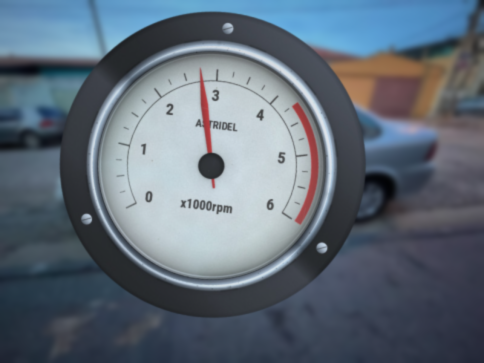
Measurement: 2750 rpm
